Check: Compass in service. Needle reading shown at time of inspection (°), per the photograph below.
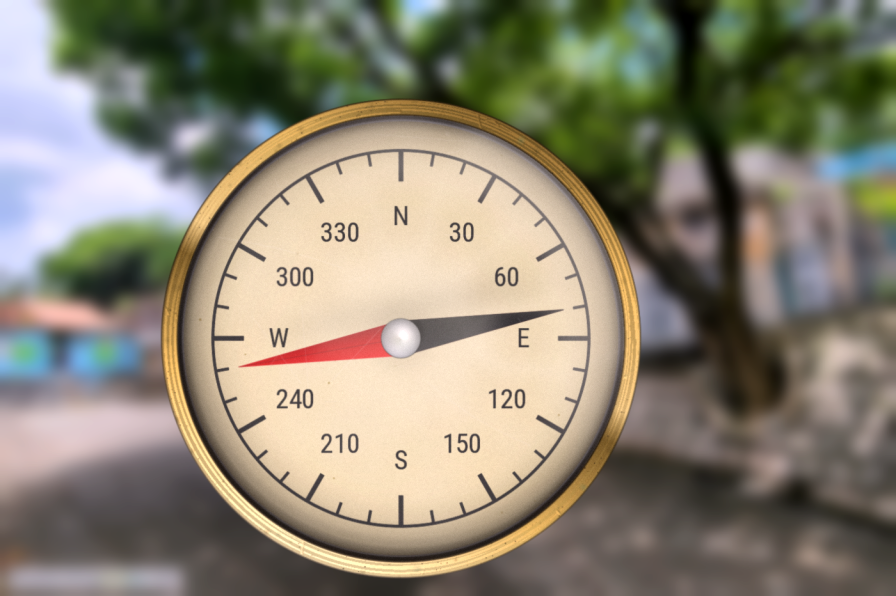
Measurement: 260 °
